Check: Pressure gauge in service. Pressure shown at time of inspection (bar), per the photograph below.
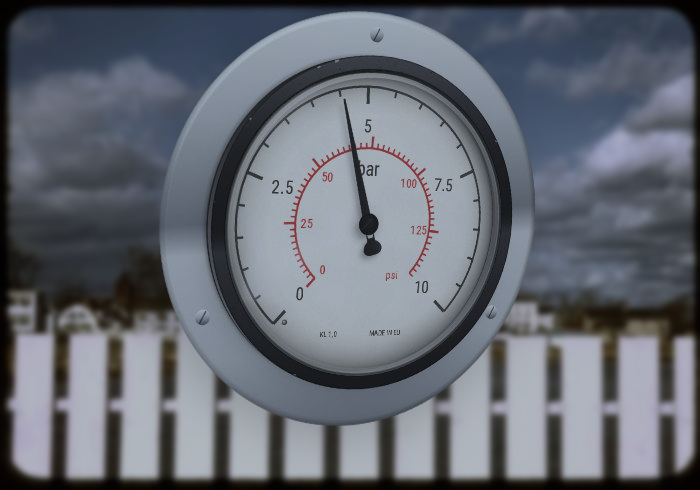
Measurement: 4.5 bar
